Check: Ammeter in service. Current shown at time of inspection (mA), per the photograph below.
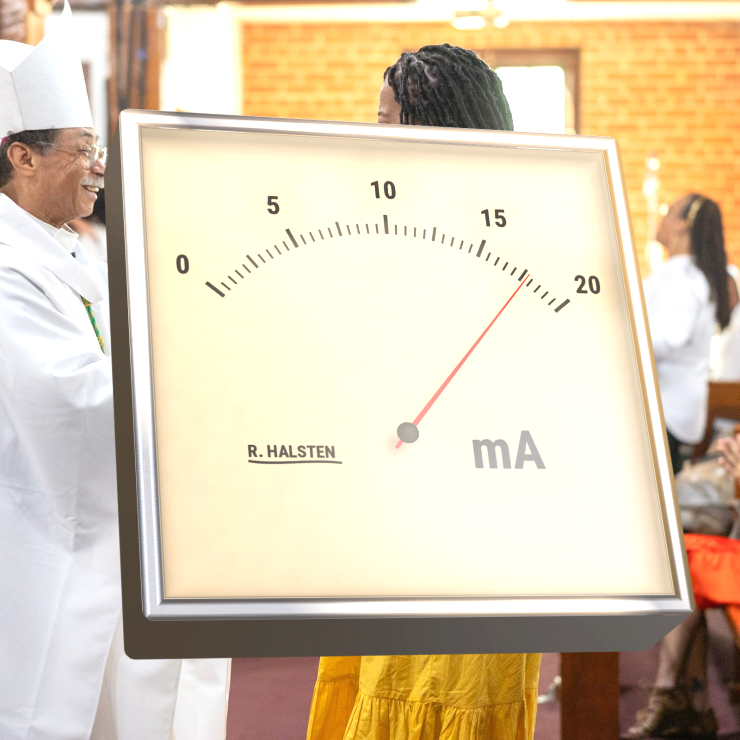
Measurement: 17.75 mA
